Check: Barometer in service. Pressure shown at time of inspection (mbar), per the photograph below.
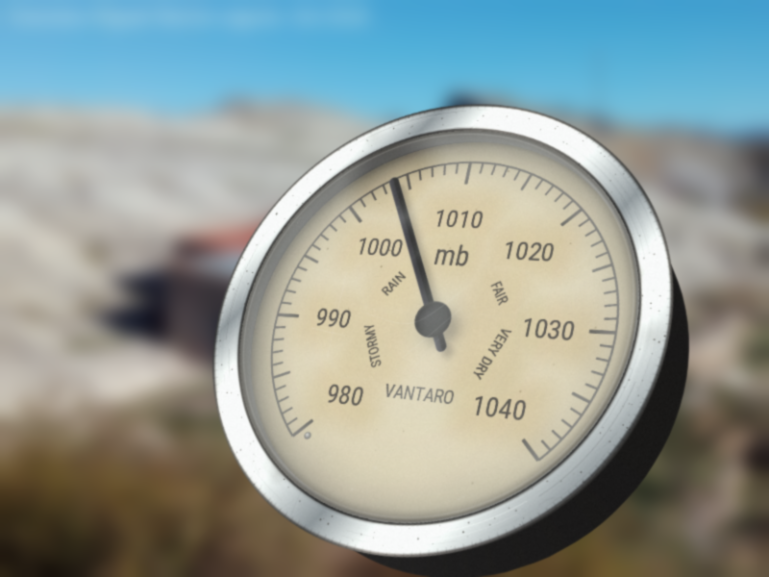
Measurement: 1004 mbar
